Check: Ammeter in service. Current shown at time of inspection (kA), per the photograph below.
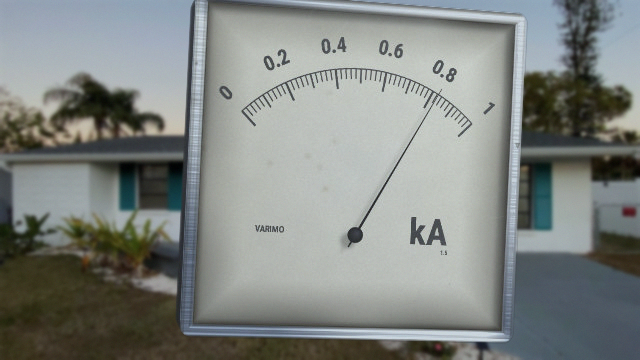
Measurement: 0.82 kA
